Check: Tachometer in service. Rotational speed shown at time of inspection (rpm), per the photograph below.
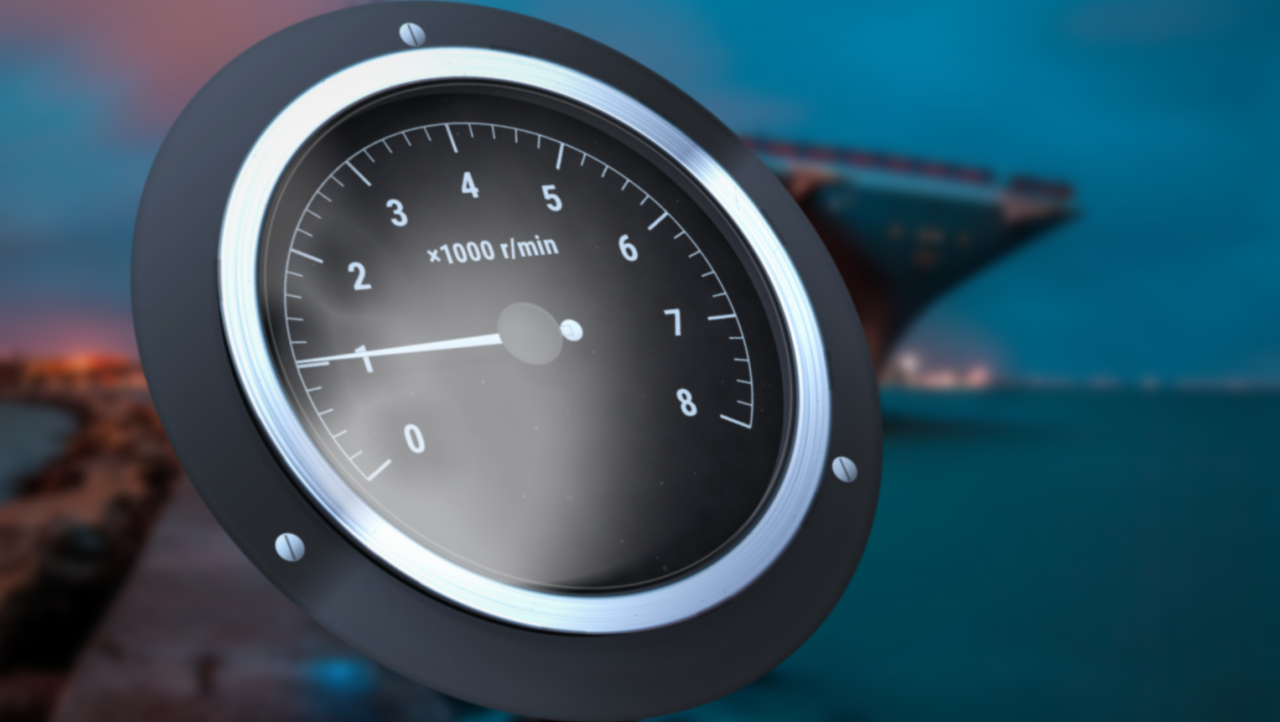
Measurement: 1000 rpm
